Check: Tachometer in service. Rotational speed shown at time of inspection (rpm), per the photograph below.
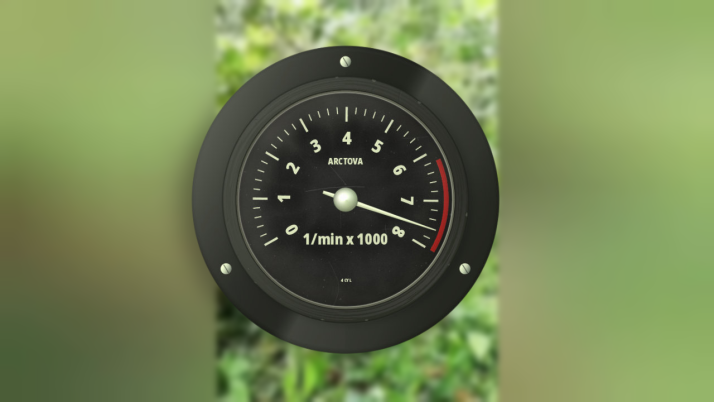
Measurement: 7600 rpm
